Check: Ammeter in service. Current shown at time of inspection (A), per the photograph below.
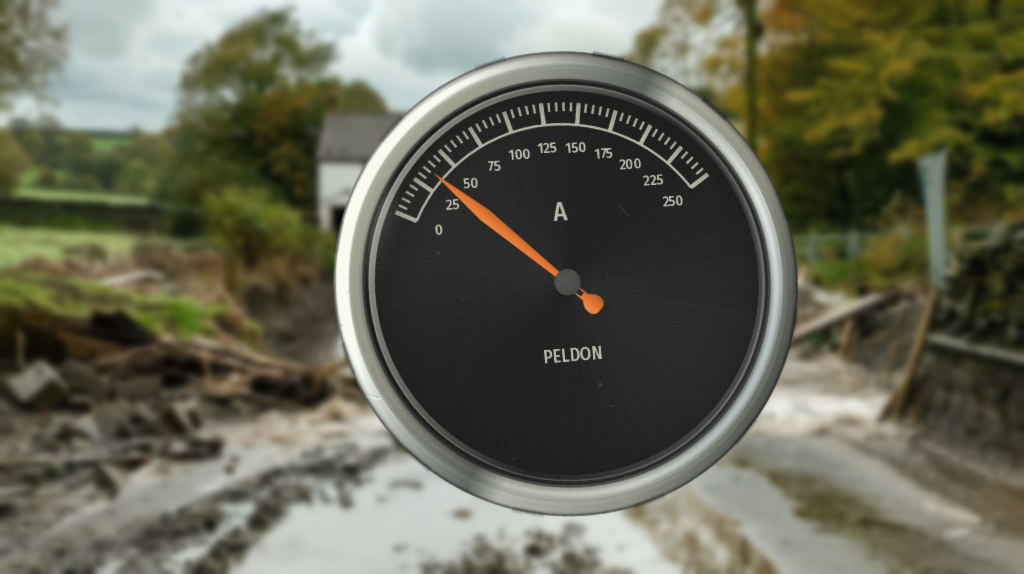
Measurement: 35 A
